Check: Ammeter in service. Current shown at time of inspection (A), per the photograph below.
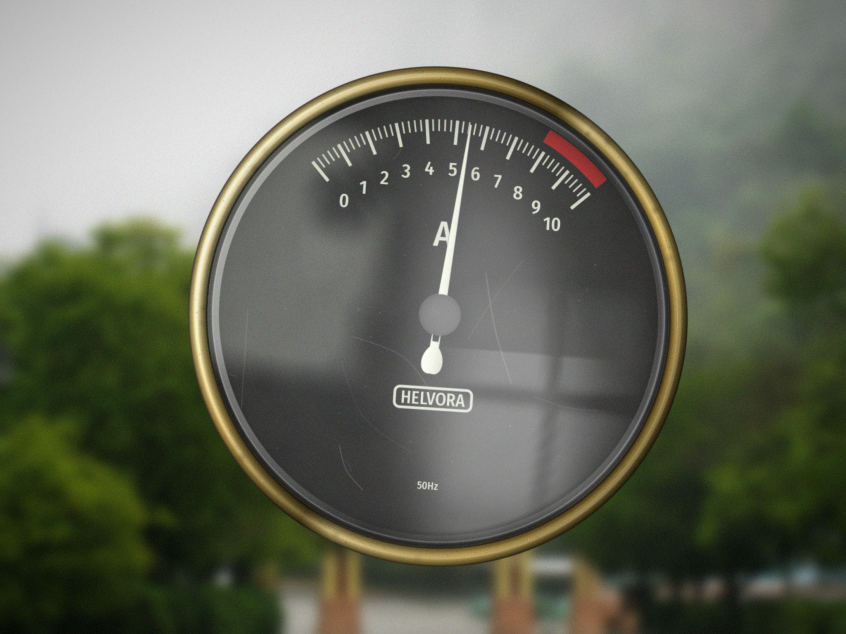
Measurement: 5.4 A
